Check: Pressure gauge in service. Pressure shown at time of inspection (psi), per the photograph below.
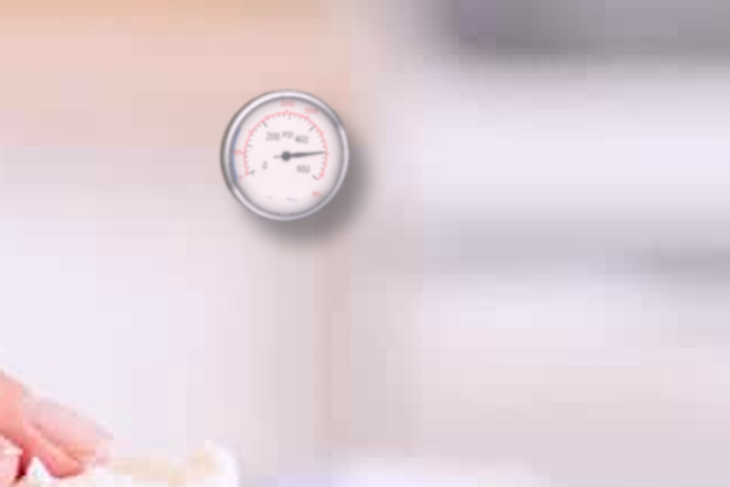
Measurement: 500 psi
